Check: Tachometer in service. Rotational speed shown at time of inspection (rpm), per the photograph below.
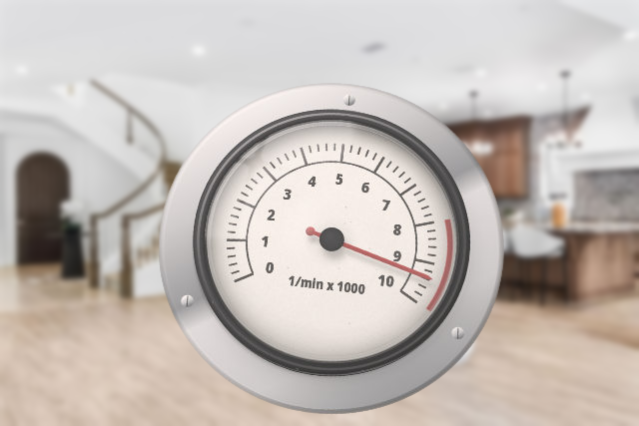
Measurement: 9400 rpm
